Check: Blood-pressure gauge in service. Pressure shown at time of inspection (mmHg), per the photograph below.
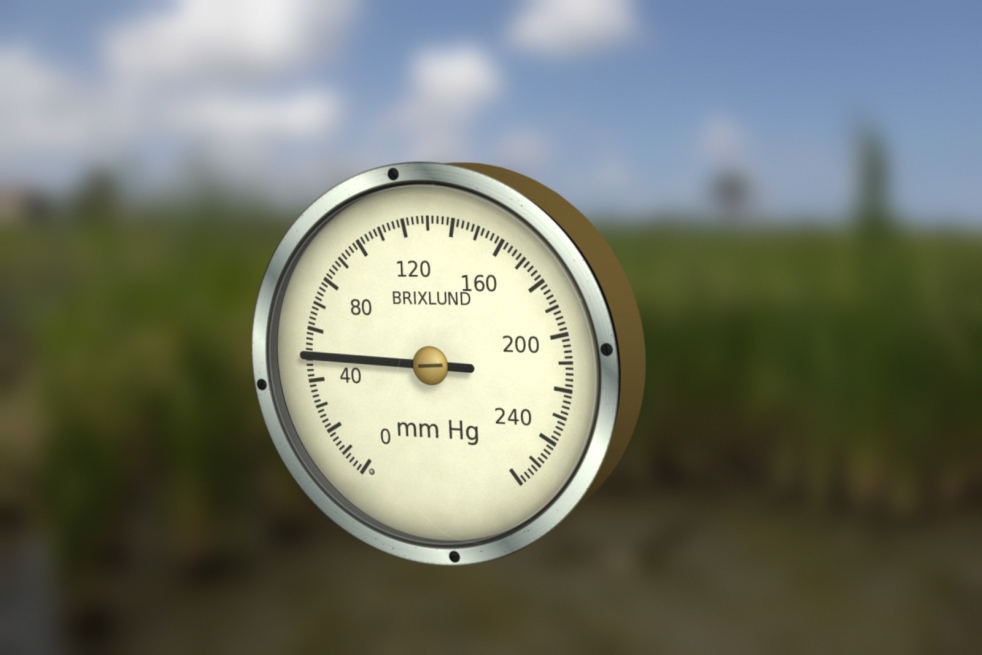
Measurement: 50 mmHg
